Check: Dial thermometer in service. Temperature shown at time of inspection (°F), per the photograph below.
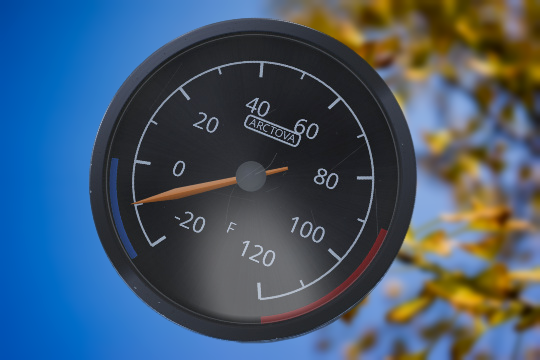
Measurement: -10 °F
